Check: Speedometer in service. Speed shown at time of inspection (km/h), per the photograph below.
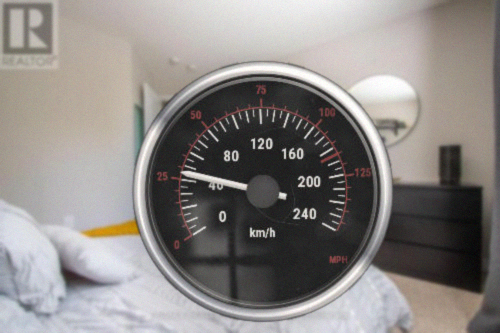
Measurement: 45 km/h
